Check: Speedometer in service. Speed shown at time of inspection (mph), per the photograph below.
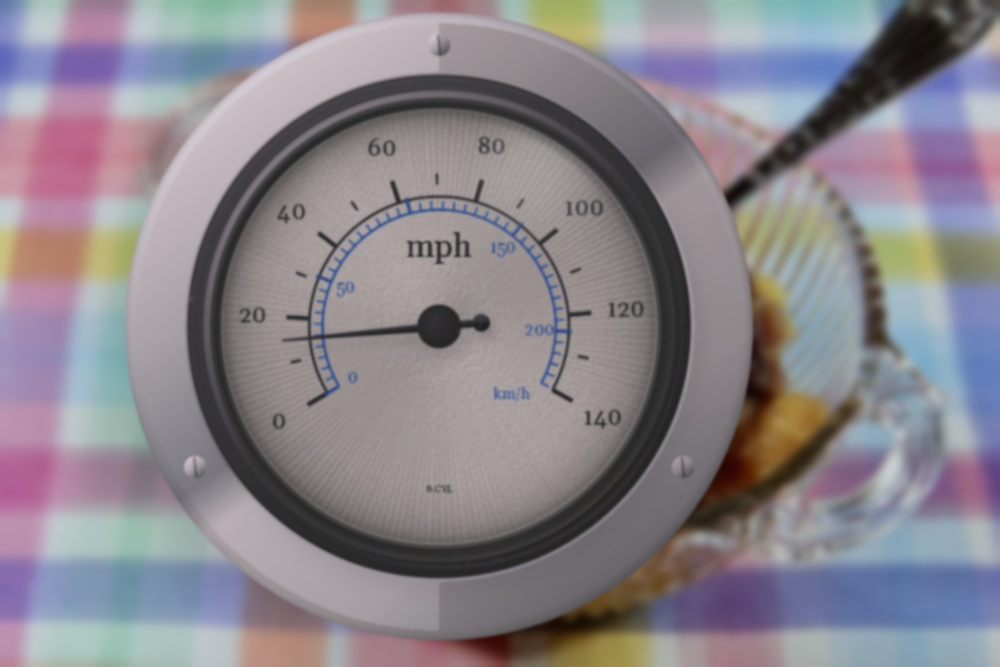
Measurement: 15 mph
